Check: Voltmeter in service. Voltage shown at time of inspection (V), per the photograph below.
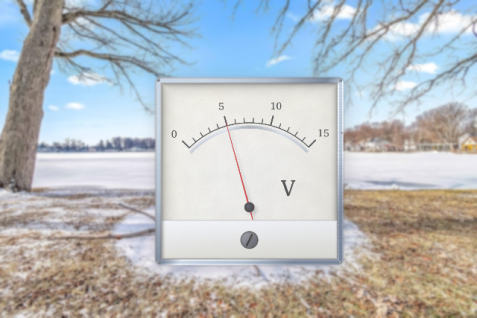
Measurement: 5 V
